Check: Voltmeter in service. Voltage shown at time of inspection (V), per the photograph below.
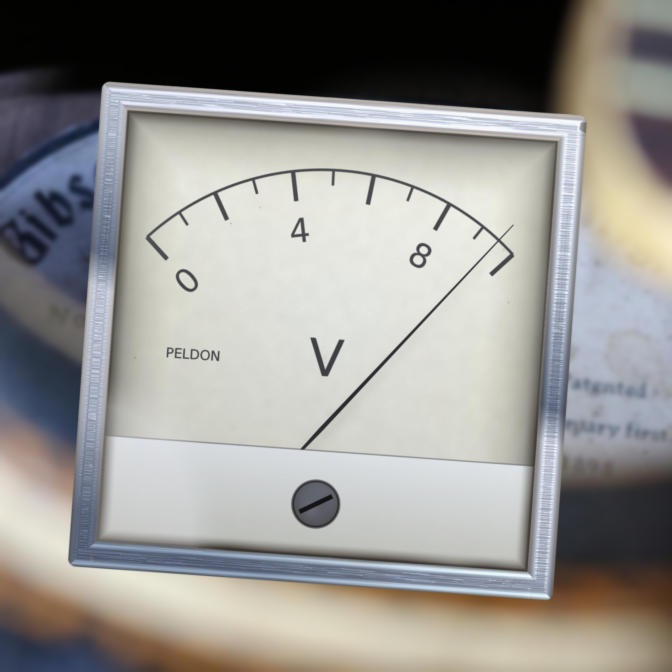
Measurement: 9.5 V
